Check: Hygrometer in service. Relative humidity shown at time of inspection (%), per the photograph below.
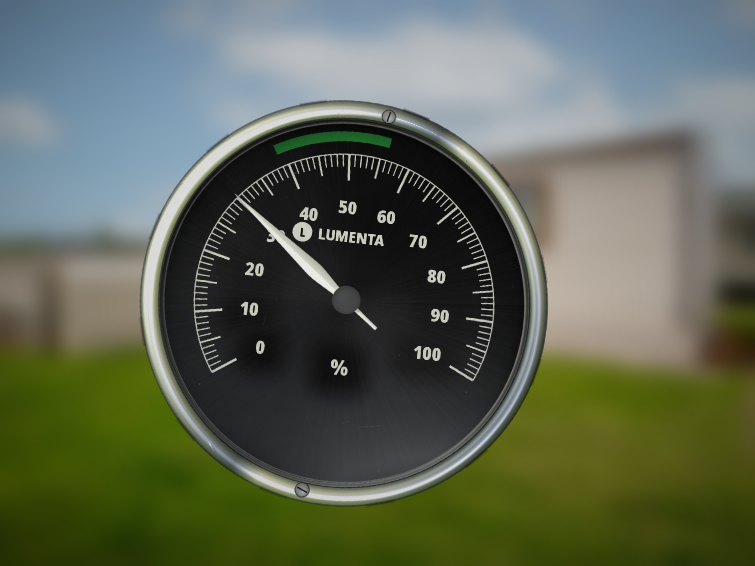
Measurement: 30 %
